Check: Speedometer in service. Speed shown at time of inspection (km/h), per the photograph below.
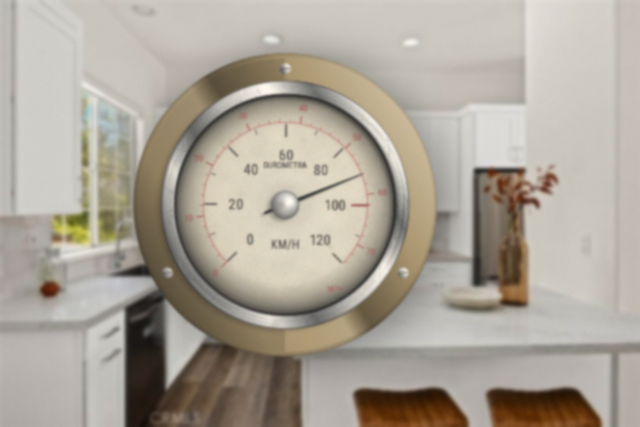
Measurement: 90 km/h
